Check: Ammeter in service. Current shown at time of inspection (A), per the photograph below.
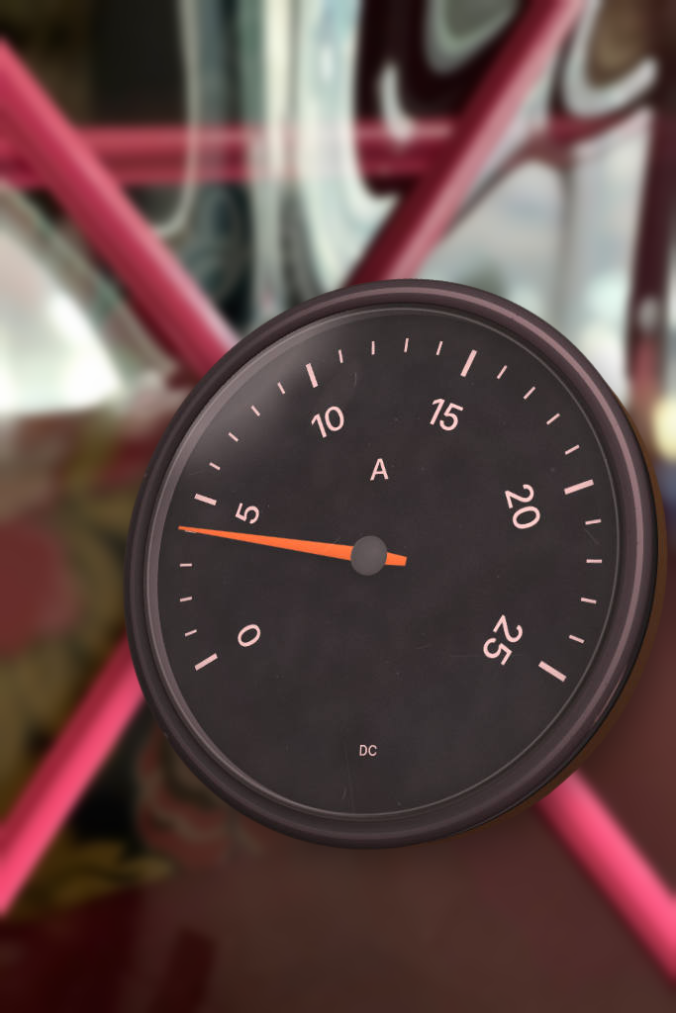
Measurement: 4 A
